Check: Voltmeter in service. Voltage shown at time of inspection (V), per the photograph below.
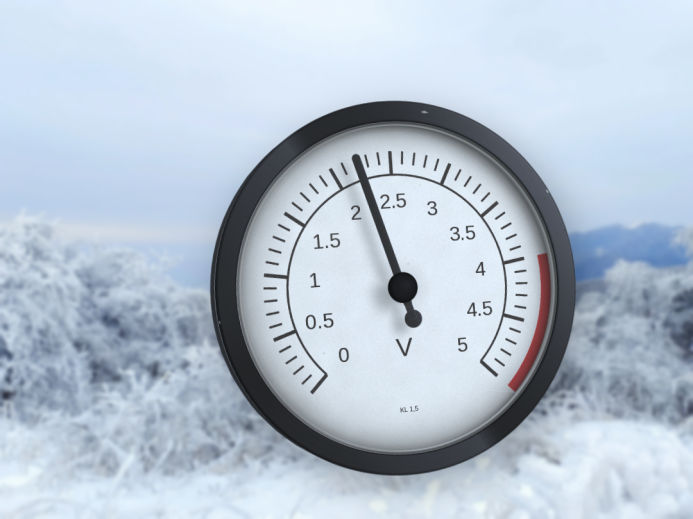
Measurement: 2.2 V
